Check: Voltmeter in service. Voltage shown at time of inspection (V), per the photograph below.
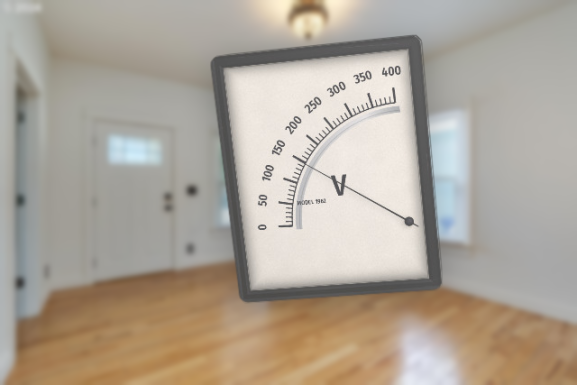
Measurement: 150 V
